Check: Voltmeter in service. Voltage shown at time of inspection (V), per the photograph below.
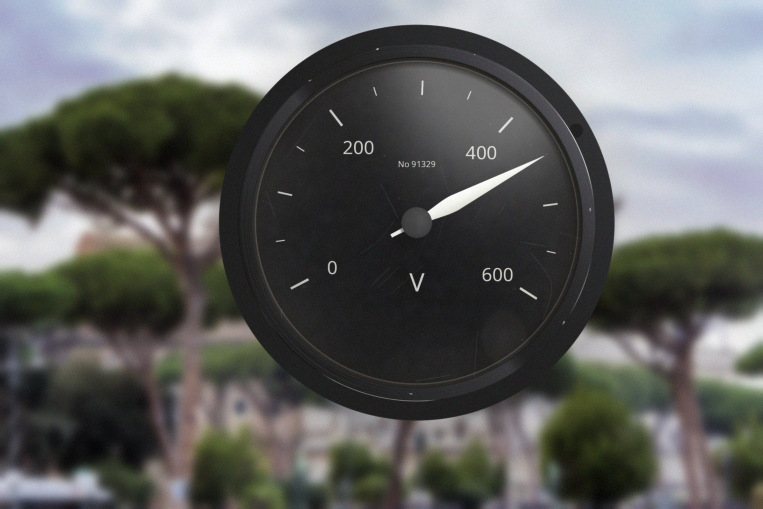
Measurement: 450 V
